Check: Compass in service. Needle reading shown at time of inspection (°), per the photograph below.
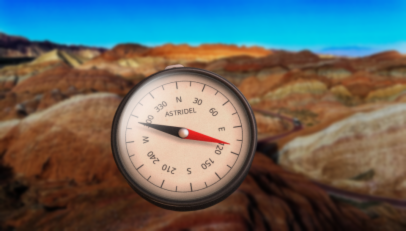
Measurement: 112.5 °
